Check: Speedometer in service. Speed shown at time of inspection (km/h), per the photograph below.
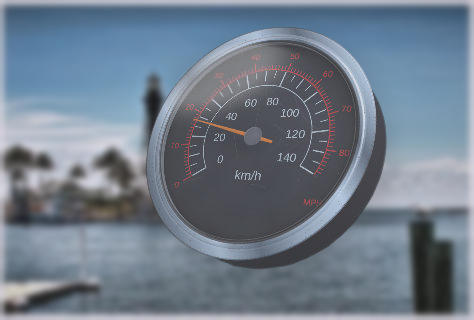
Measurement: 27.5 km/h
